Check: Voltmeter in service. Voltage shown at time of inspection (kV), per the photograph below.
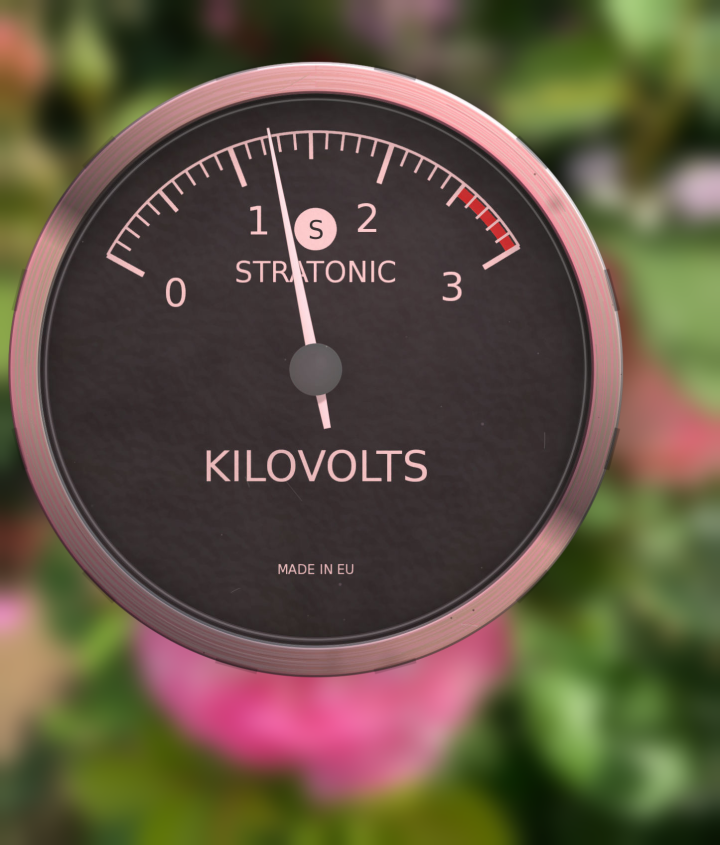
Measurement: 1.25 kV
